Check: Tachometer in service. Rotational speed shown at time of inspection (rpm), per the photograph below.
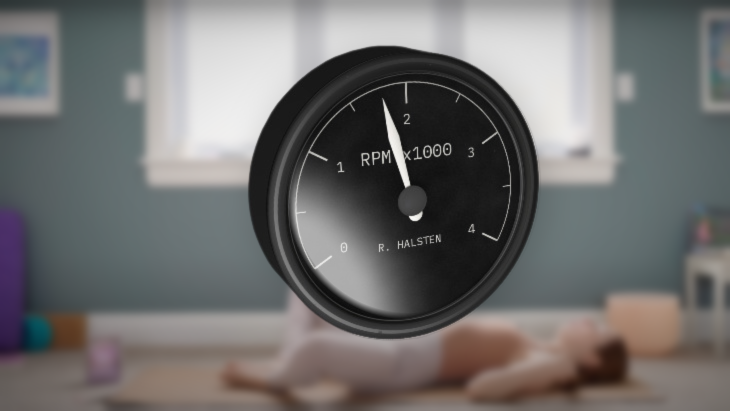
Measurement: 1750 rpm
